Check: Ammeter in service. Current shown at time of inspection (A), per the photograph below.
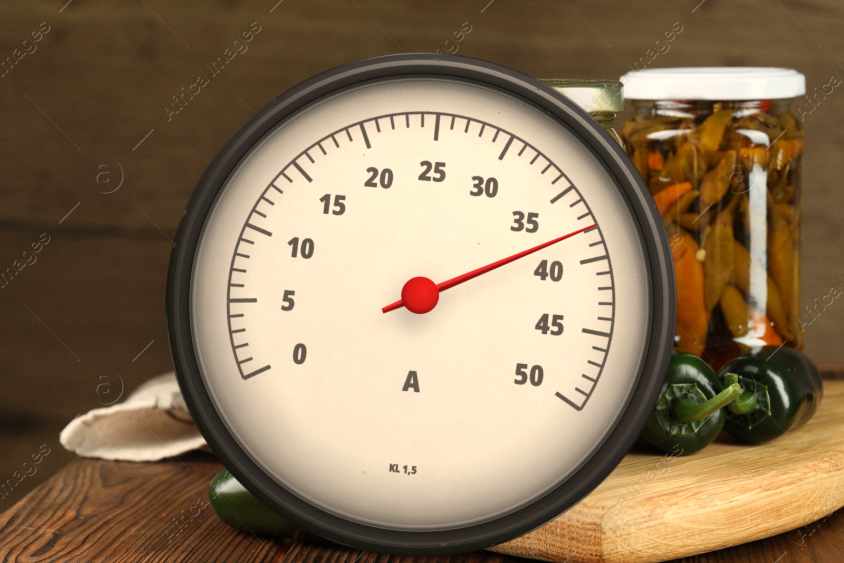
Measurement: 38 A
